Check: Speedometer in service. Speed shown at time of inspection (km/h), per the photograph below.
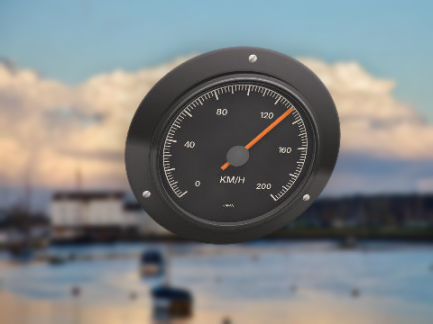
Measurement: 130 km/h
